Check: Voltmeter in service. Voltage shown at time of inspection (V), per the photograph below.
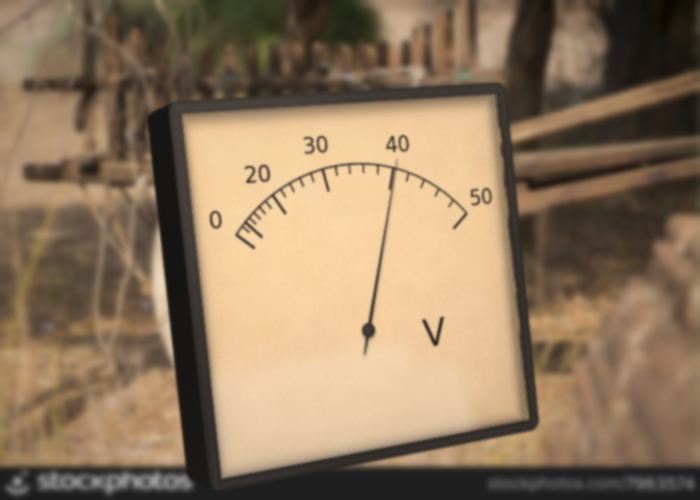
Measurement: 40 V
